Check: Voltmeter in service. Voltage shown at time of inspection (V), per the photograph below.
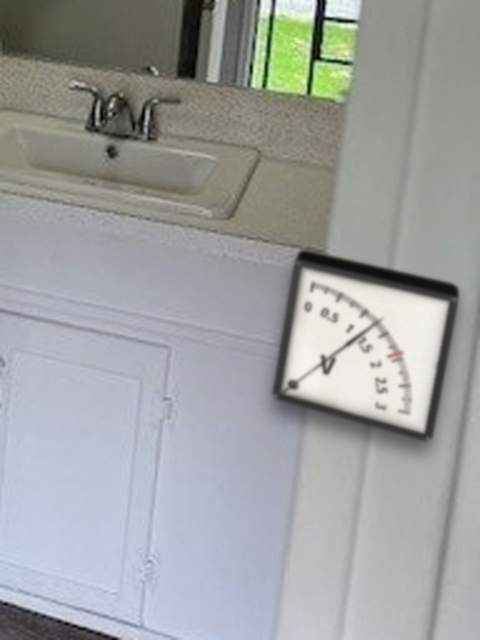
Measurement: 1.25 V
